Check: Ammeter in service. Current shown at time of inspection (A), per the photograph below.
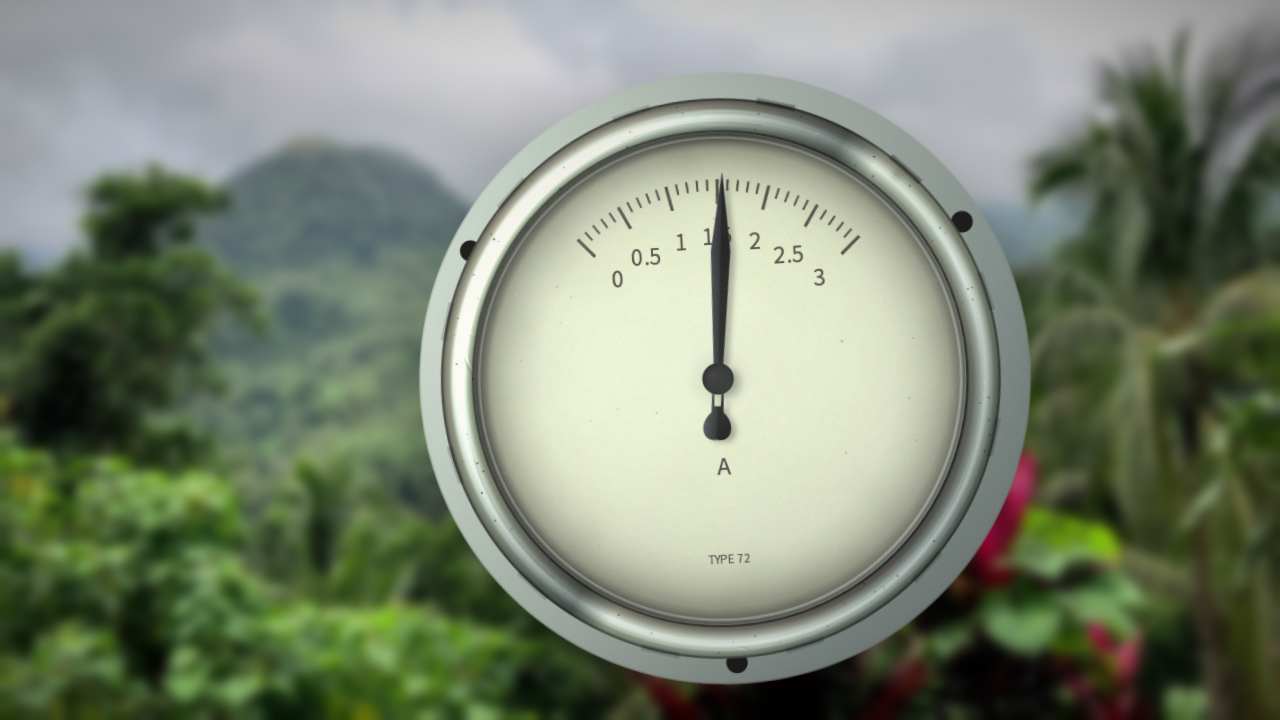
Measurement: 1.55 A
